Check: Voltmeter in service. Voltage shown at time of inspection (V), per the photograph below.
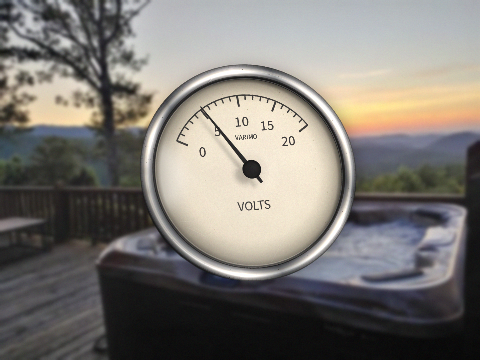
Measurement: 5 V
